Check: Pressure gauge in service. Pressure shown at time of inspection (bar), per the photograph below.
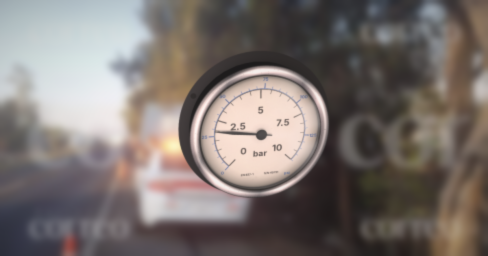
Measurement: 2 bar
